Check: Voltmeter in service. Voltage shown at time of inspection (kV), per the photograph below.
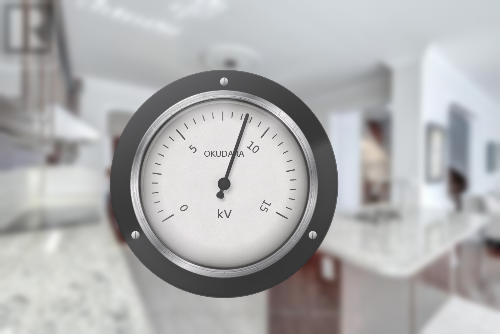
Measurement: 8.75 kV
